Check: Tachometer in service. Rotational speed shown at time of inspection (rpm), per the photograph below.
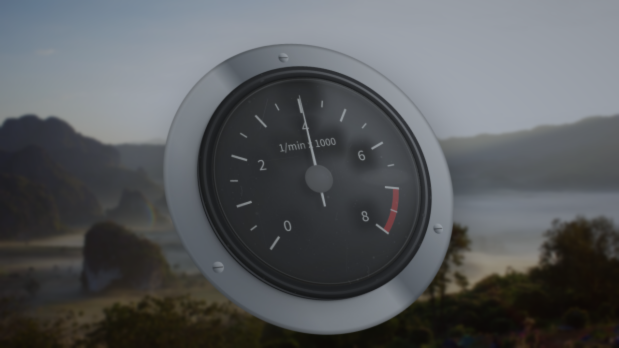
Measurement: 4000 rpm
